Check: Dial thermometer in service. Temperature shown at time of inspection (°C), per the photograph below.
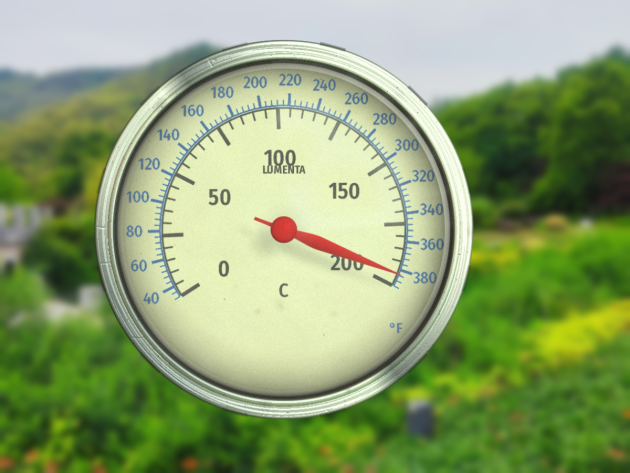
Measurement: 195 °C
